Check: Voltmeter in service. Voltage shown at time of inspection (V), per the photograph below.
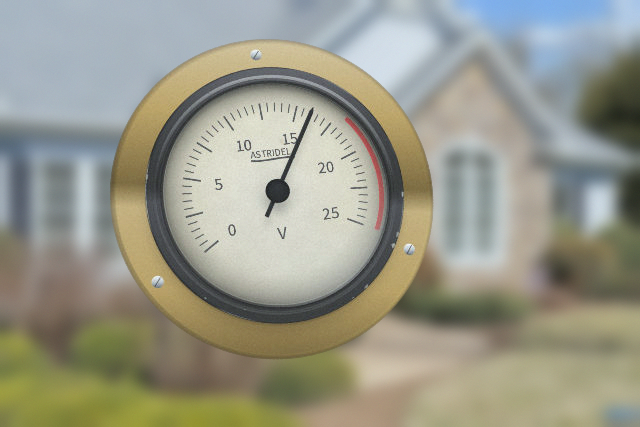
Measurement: 16 V
